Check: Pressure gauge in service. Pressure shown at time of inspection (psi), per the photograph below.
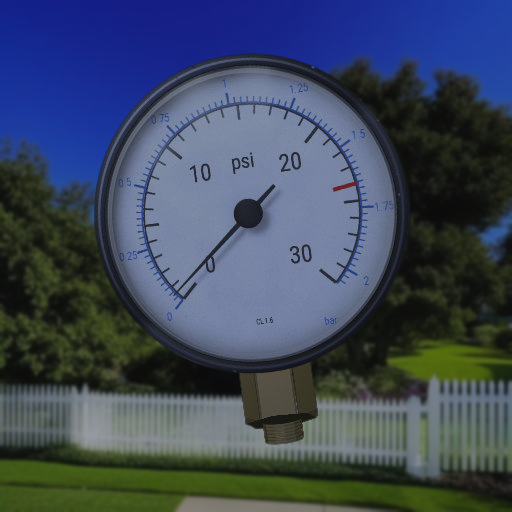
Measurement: 0.5 psi
